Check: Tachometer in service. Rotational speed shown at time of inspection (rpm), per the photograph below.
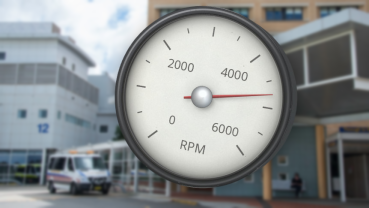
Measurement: 4750 rpm
